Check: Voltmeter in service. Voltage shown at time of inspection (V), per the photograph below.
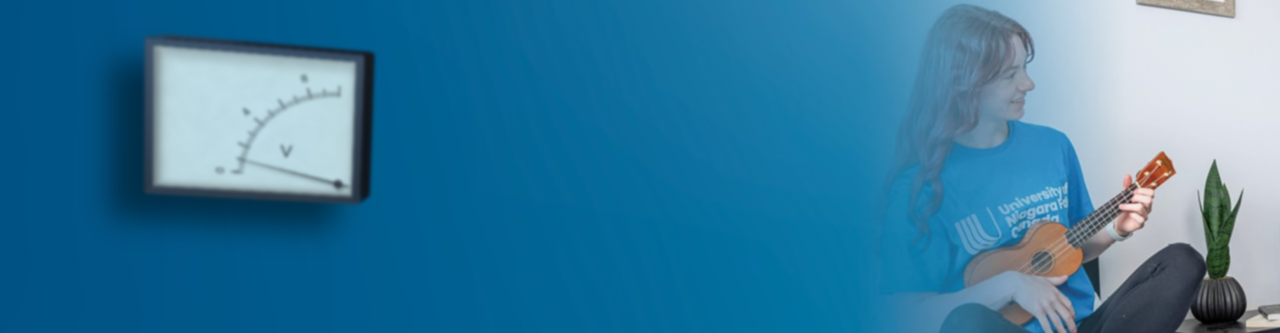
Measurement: 1 V
